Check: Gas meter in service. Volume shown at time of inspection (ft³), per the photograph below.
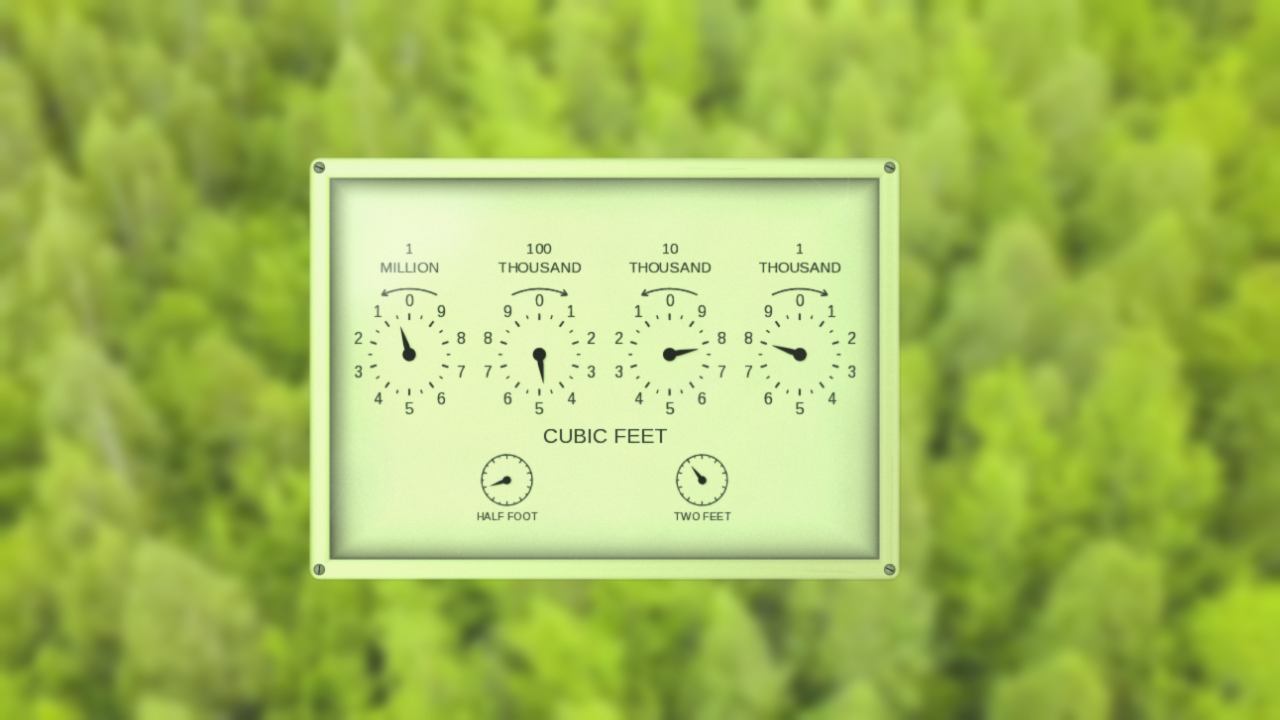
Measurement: 47800 ft³
